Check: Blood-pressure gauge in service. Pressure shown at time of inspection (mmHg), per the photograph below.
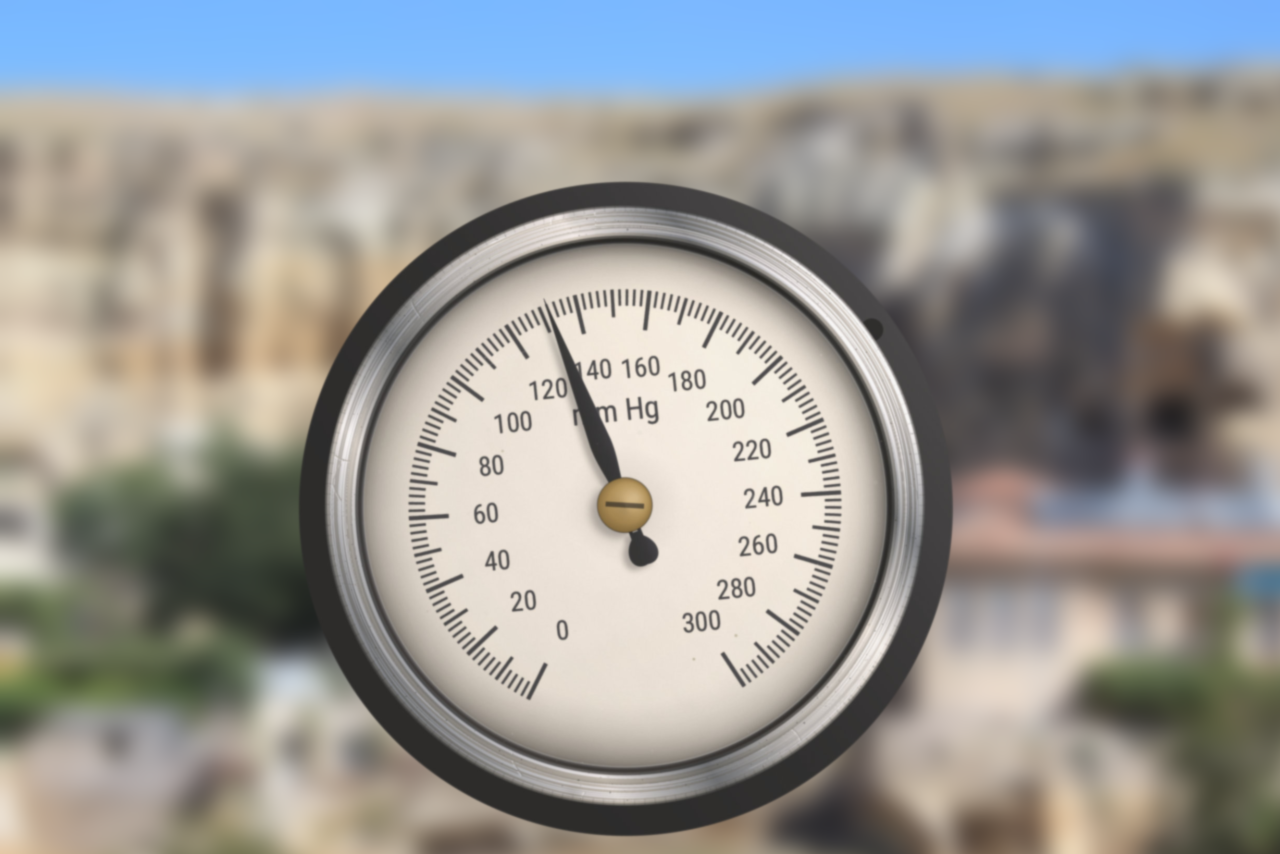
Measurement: 132 mmHg
